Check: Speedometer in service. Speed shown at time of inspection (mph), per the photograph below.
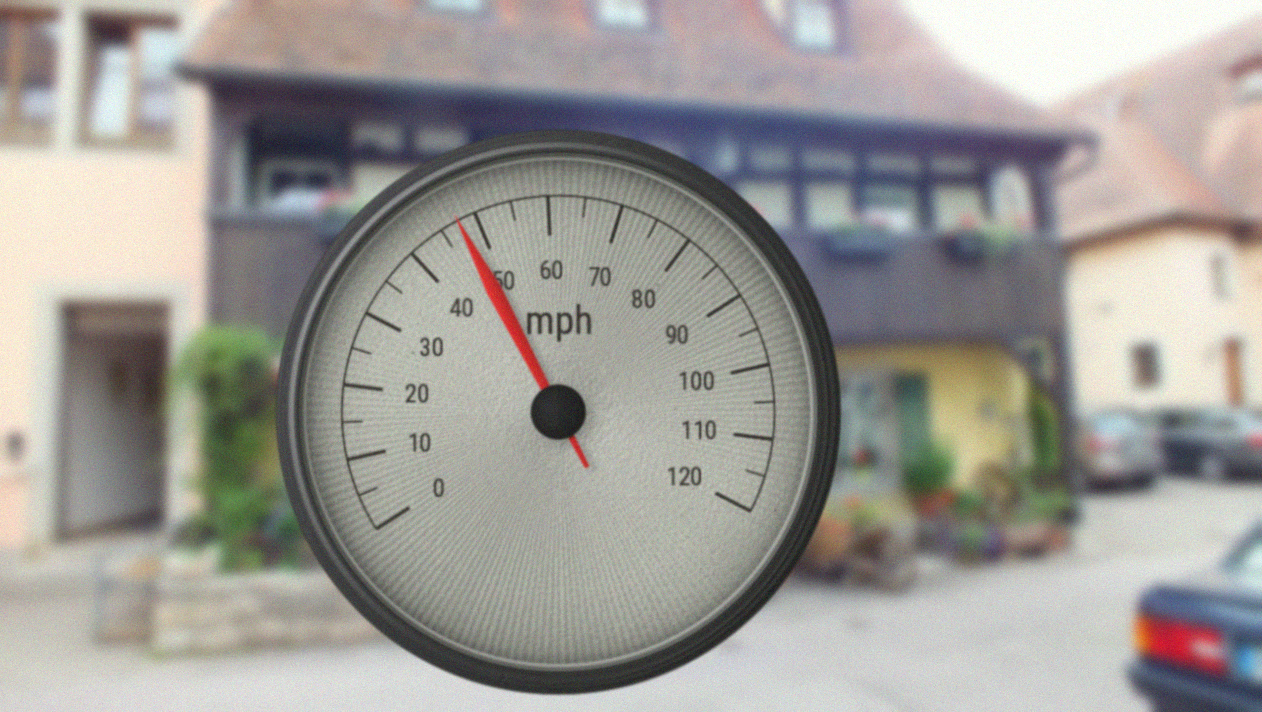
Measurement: 47.5 mph
